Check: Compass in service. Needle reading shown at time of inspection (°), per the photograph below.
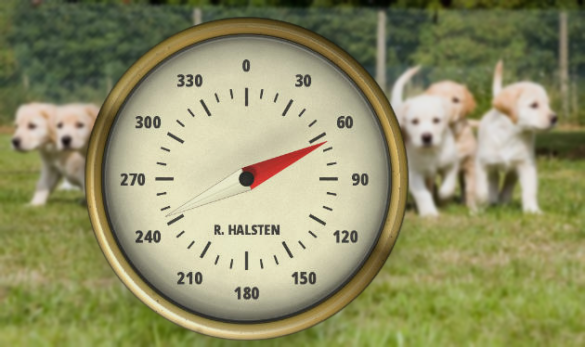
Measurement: 65 °
